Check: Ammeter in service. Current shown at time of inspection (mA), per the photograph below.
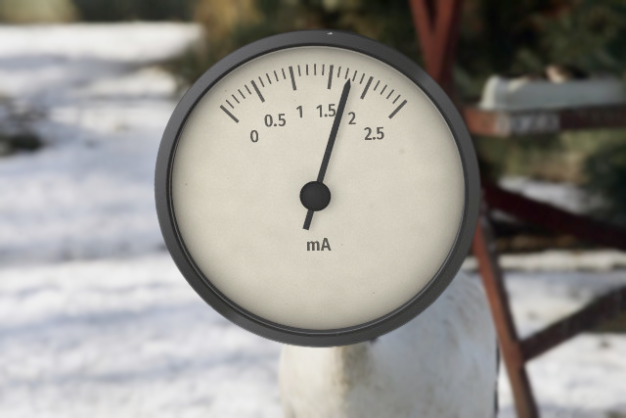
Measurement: 1.75 mA
